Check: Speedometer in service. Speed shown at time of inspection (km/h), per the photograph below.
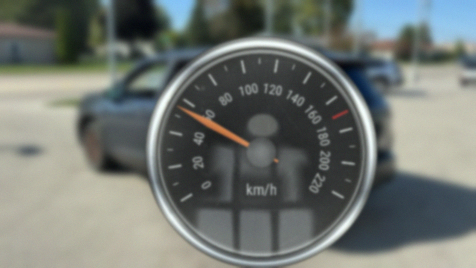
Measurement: 55 km/h
